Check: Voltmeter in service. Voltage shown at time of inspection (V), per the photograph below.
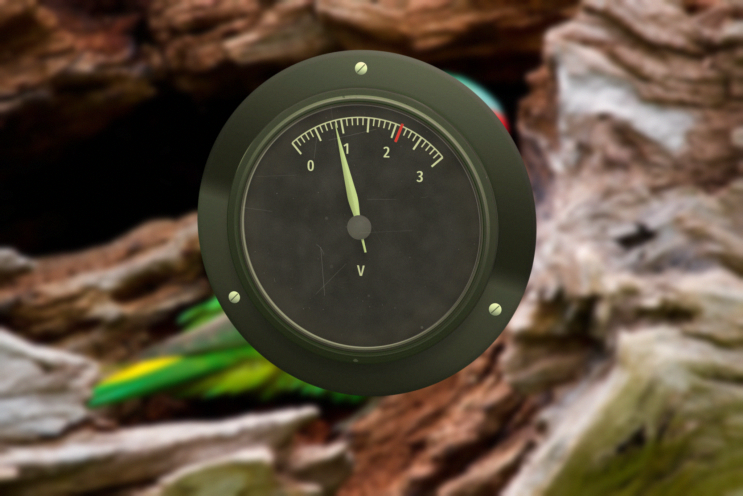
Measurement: 0.9 V
